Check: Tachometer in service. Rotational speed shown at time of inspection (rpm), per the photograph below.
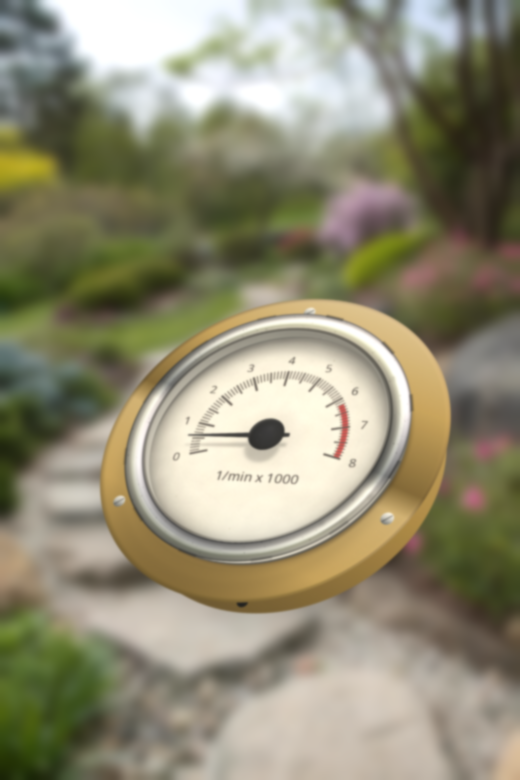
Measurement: 500 rpm
